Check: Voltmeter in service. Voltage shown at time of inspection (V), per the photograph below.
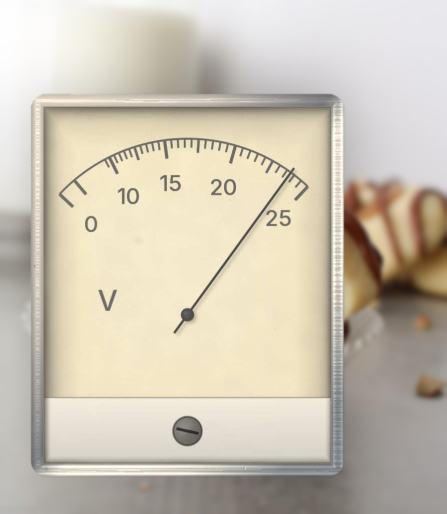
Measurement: 23.75 V
